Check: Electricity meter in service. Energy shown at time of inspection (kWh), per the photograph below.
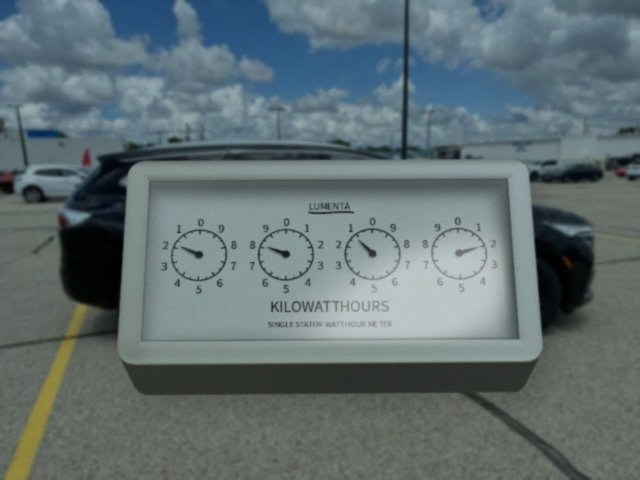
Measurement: 1812 kWh
